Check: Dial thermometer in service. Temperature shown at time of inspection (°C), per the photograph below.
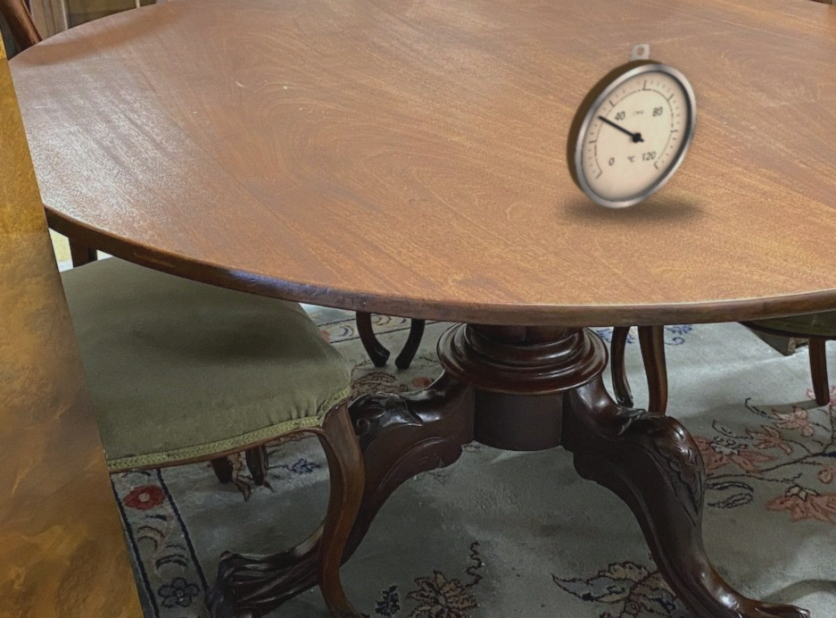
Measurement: 32 °C
